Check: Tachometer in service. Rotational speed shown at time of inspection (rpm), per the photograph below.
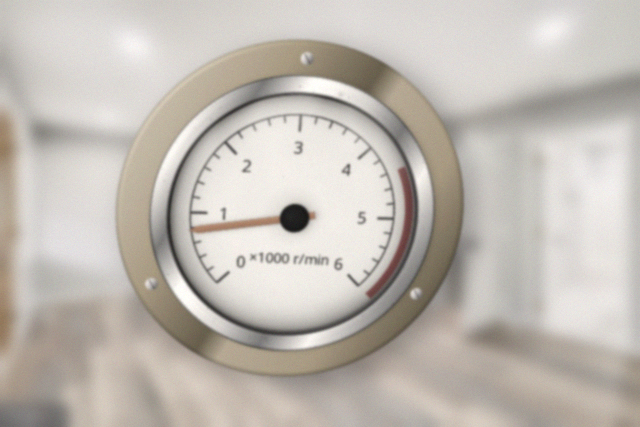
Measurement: 800 rpm
